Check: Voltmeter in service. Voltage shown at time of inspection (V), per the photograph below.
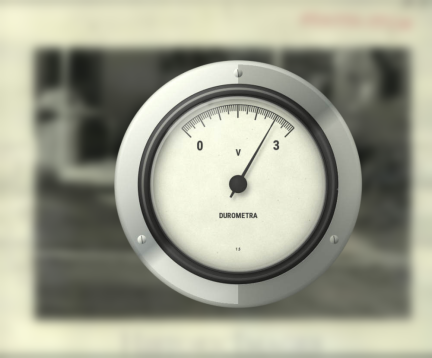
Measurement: 2.5 V
